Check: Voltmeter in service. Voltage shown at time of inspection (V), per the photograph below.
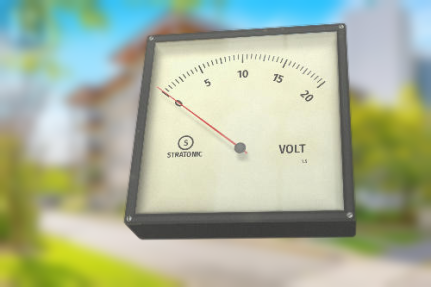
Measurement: 0 V
